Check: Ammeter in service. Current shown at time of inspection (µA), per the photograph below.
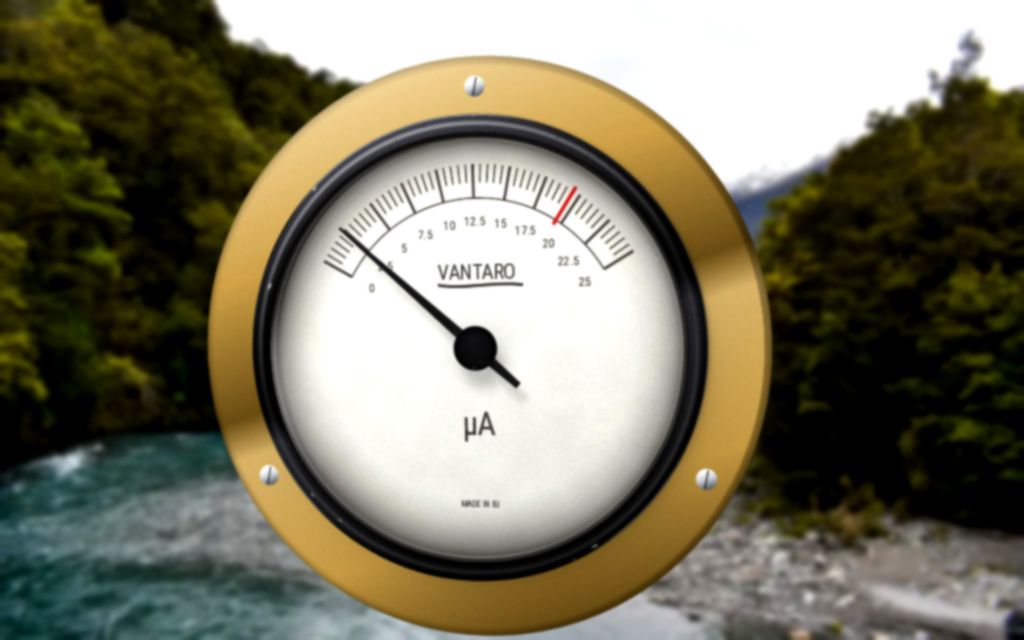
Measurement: 2.5 µA
